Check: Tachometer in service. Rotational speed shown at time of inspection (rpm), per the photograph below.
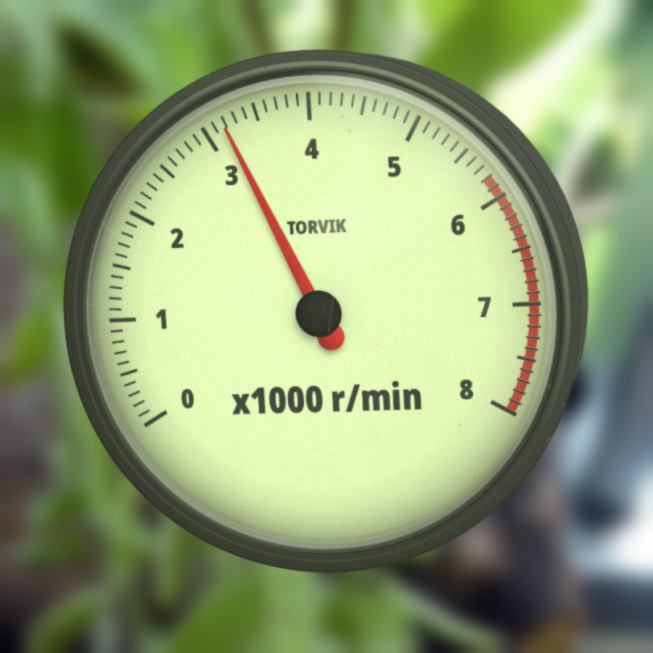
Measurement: 3200 rpm
